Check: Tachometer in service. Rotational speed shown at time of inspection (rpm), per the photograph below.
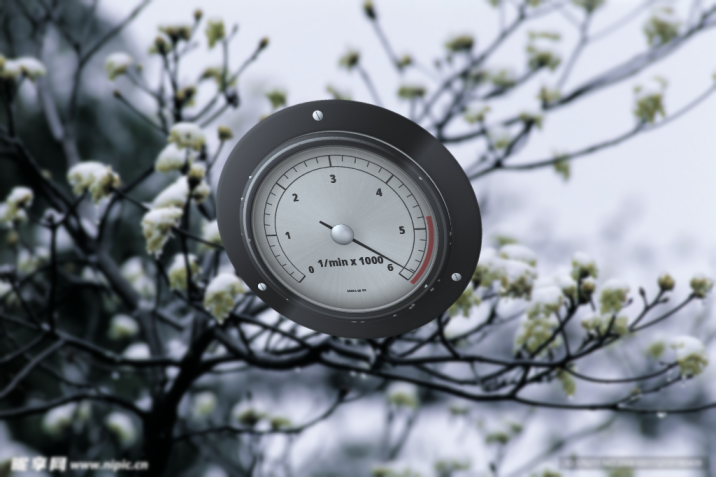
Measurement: 5800 rpm
